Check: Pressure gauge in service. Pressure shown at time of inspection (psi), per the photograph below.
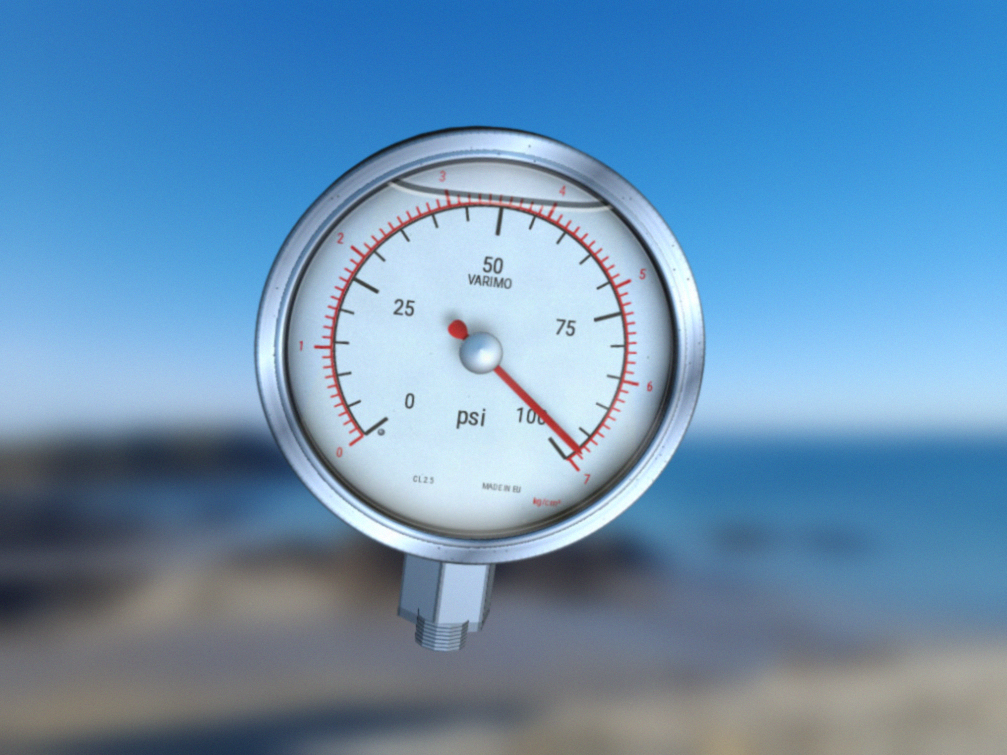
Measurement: 97.5 psi
